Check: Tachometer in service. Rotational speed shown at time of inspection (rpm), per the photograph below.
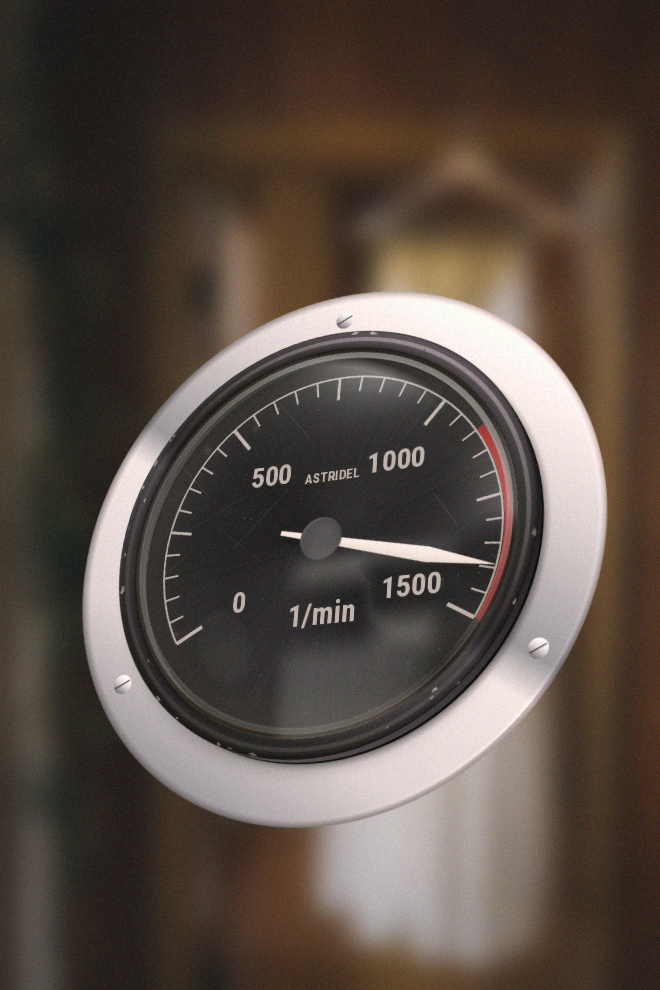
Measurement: 1400 rpm
